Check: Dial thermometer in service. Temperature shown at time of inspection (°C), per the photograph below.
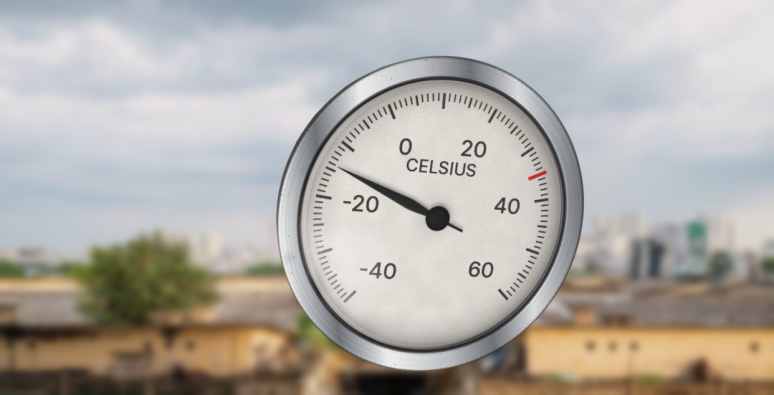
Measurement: -14 °C
